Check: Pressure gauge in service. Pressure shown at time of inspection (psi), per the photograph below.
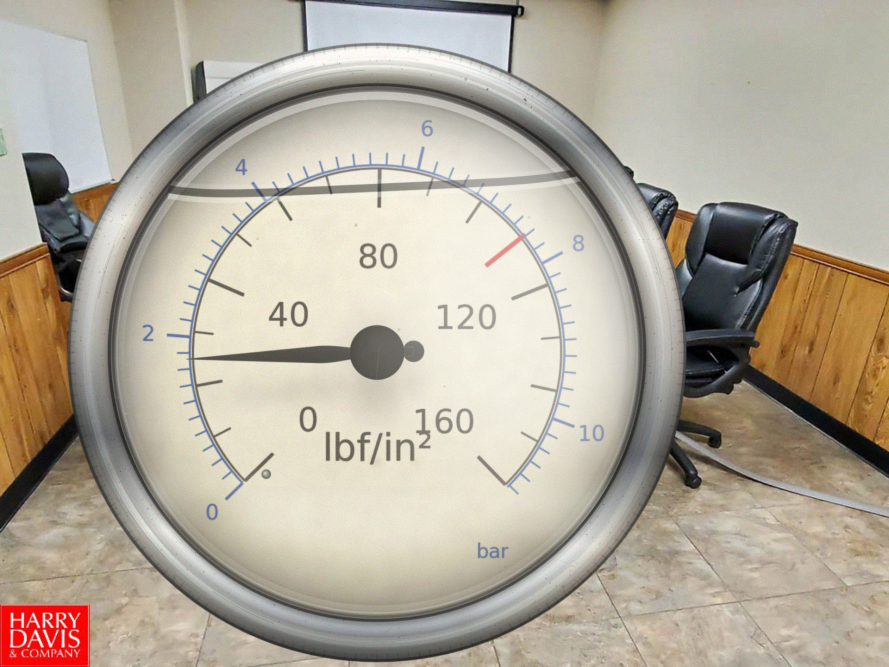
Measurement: 25 psi
